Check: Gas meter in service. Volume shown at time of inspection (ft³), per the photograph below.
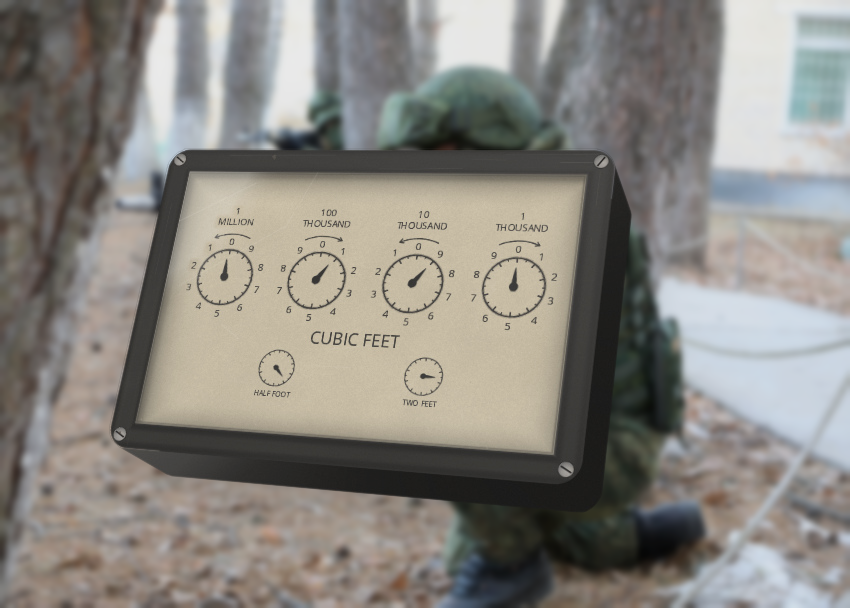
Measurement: 9000 ft³
